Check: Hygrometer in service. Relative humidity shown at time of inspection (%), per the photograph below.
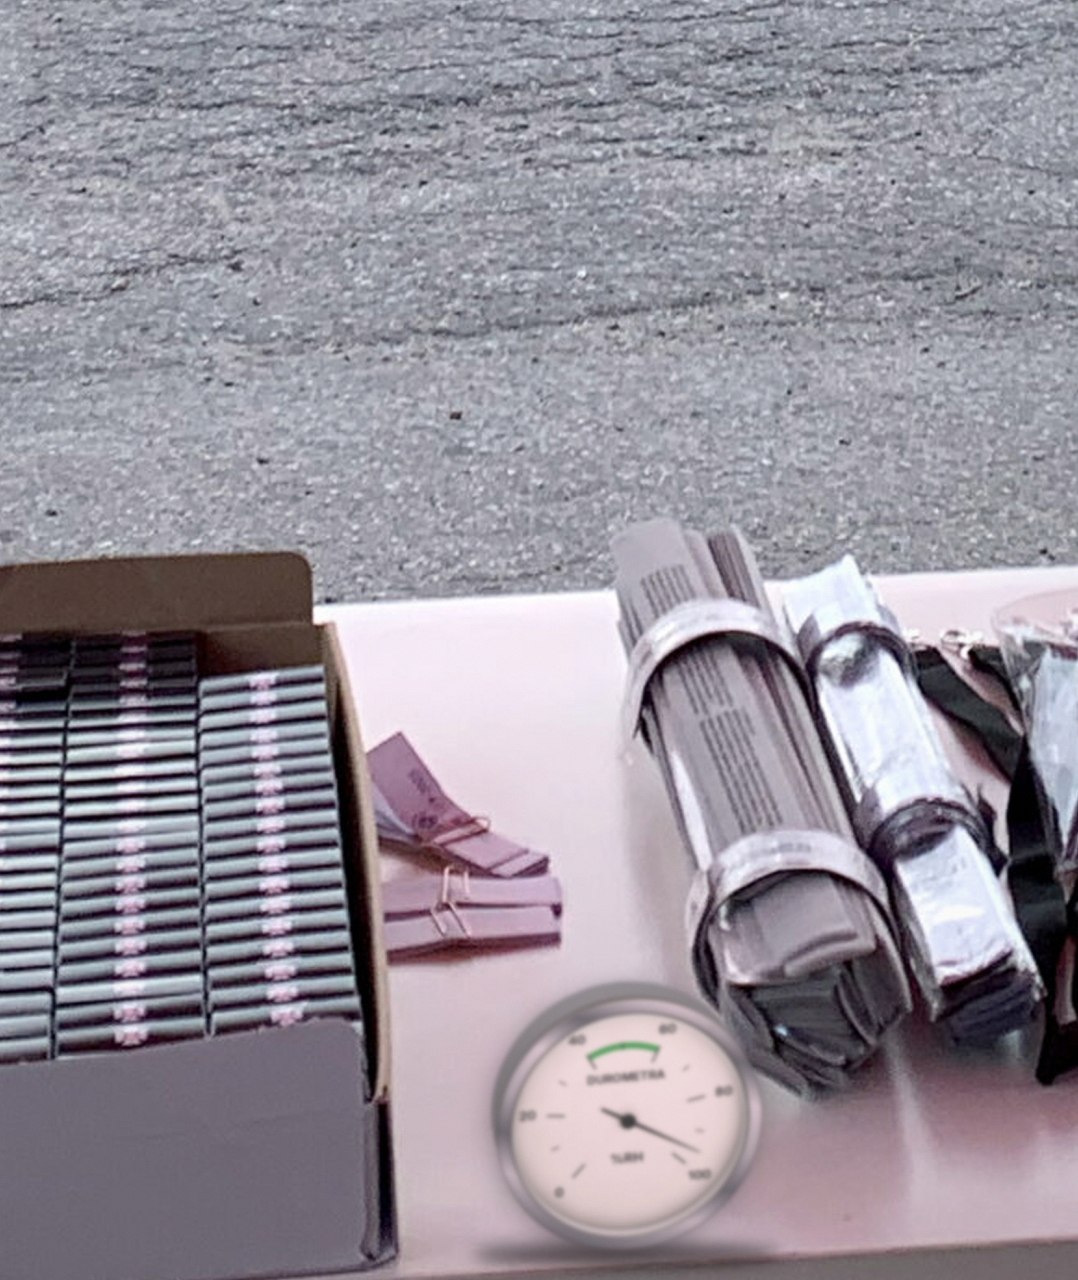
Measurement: 95 %
